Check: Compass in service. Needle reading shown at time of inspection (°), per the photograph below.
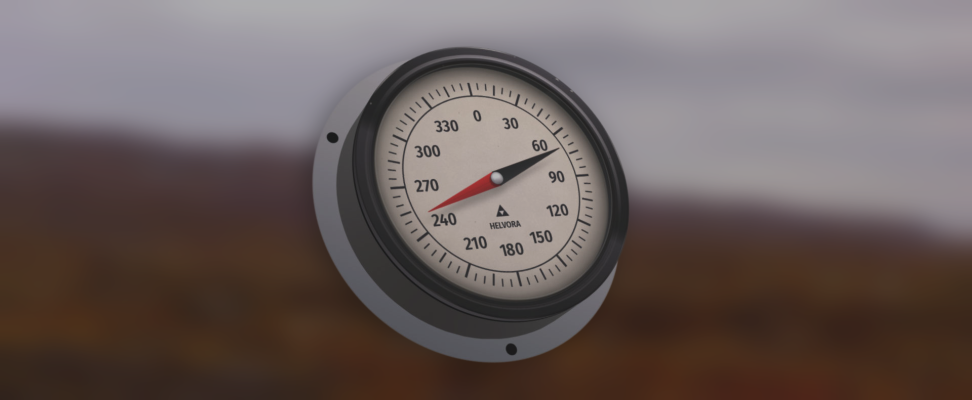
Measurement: 250 °
